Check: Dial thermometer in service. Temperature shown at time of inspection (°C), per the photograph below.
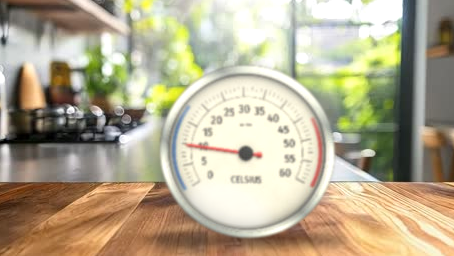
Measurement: 10 °C
